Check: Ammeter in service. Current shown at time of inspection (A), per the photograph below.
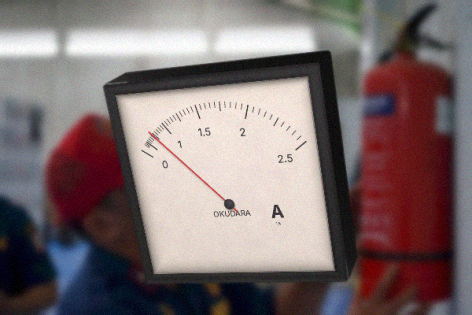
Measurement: 0.75 A
